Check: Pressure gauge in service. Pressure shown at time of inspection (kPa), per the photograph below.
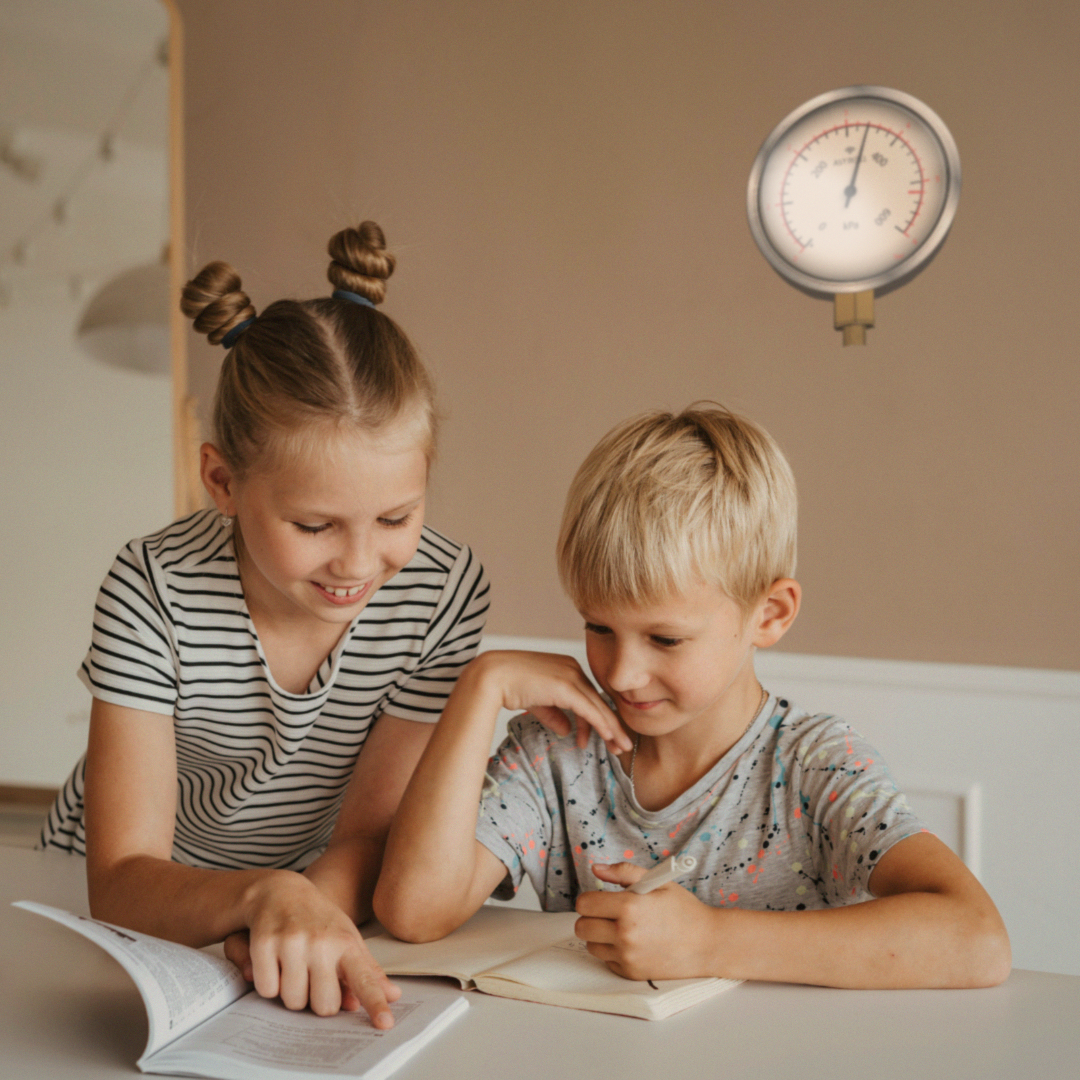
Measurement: 340 kPa
